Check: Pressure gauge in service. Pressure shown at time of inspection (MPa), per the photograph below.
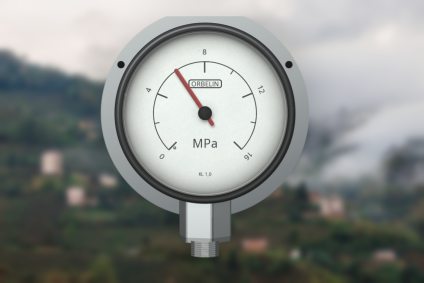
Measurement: 6 MPa
